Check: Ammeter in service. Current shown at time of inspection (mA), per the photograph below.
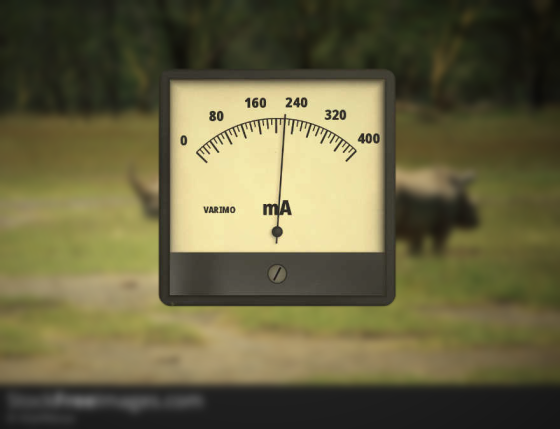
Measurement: 220 mA
